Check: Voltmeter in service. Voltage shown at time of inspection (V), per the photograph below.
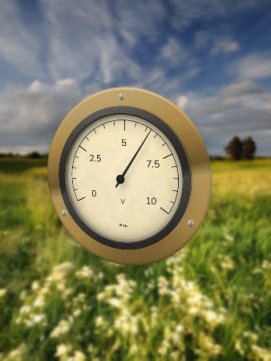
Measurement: 6.25 V
